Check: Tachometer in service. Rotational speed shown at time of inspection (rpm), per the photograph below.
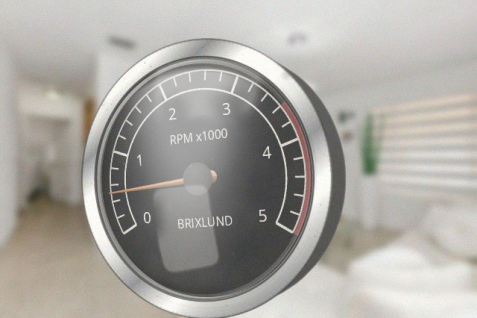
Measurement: 500 rpm
